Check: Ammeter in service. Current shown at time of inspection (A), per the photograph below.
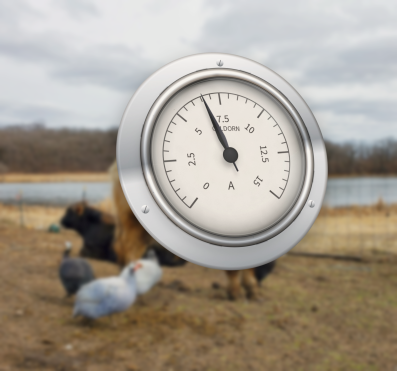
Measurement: 6.5 A
